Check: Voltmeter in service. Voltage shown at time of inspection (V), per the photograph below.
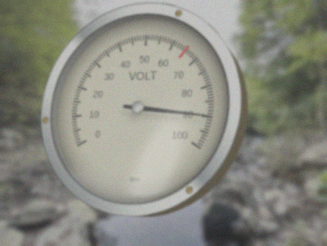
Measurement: 90 V
